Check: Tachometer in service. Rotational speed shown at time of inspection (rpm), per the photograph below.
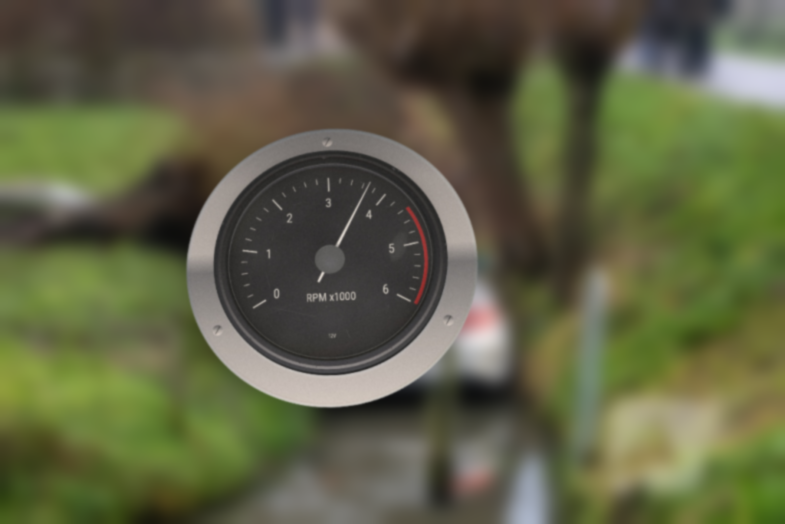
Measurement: 3700 rpm
